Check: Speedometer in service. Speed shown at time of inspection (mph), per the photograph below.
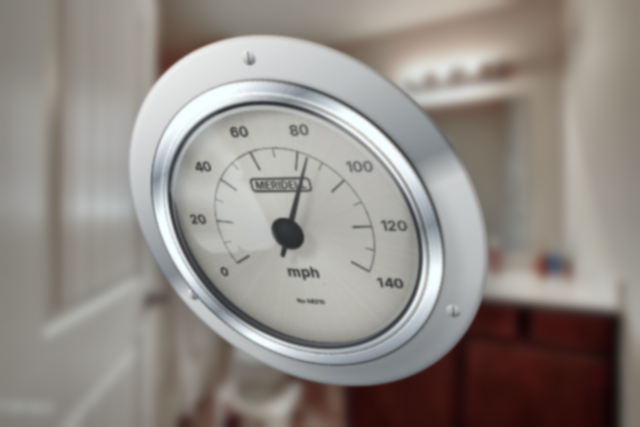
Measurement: 85 mph
